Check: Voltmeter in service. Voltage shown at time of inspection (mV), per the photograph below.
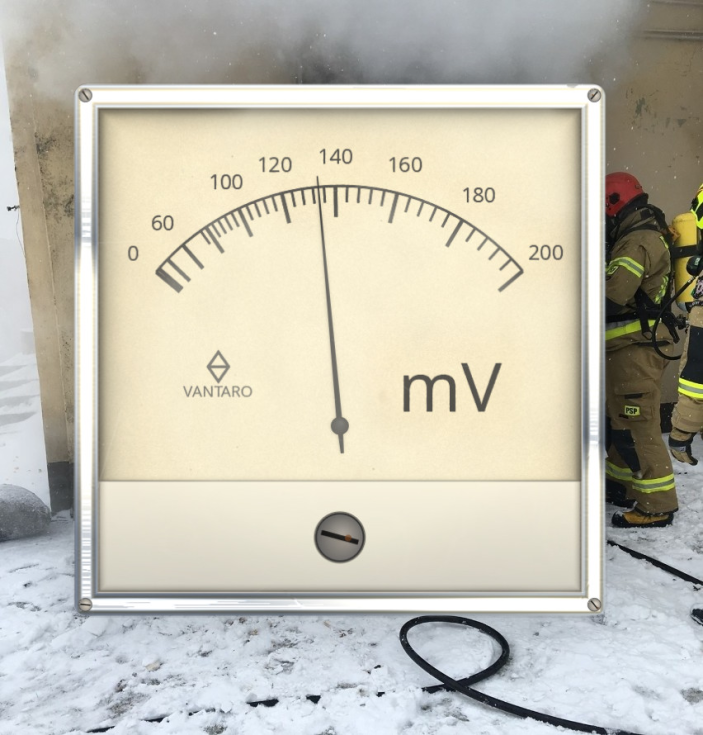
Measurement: 134 mV
